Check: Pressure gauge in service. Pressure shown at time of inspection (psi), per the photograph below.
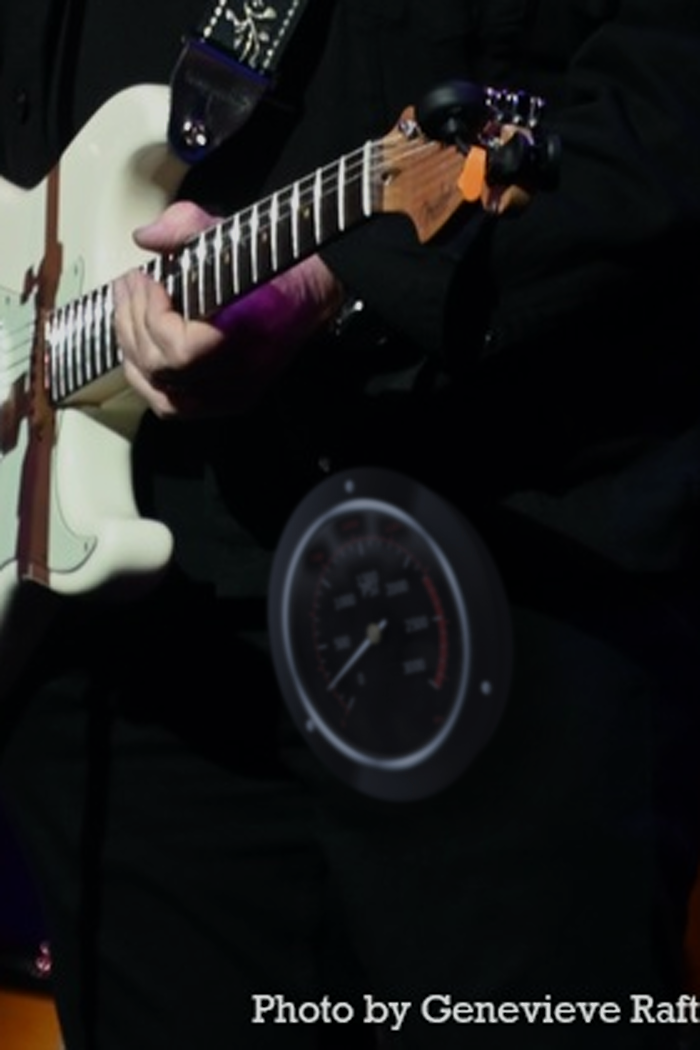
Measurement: 200 psi
